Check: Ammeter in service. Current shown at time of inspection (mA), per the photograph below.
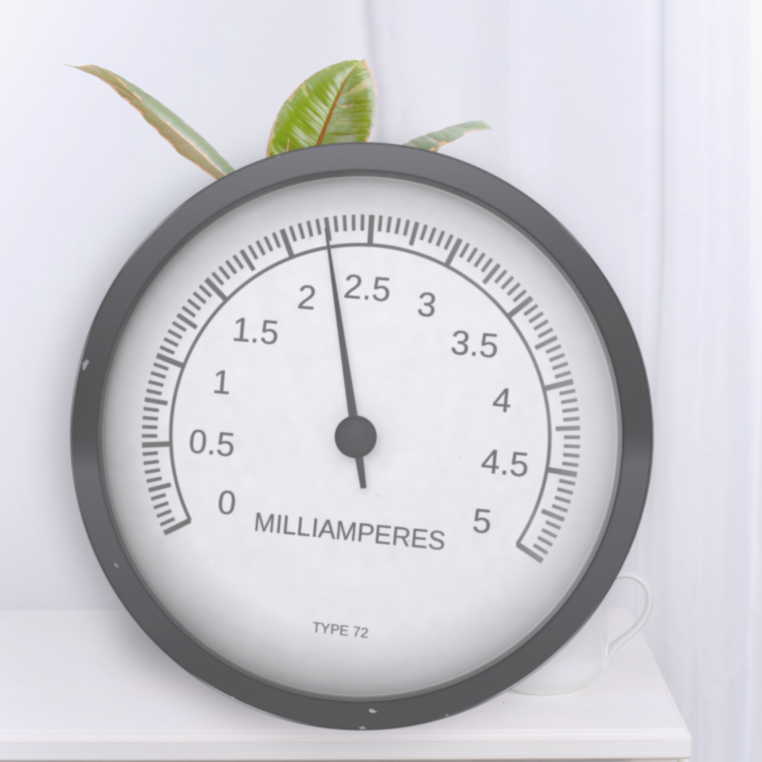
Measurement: 2.25 mA
